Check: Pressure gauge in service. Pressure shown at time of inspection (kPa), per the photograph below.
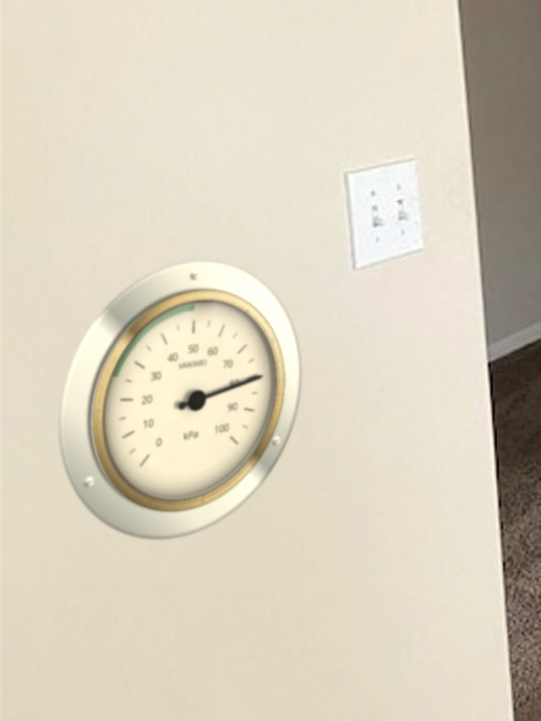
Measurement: 80 kPa
